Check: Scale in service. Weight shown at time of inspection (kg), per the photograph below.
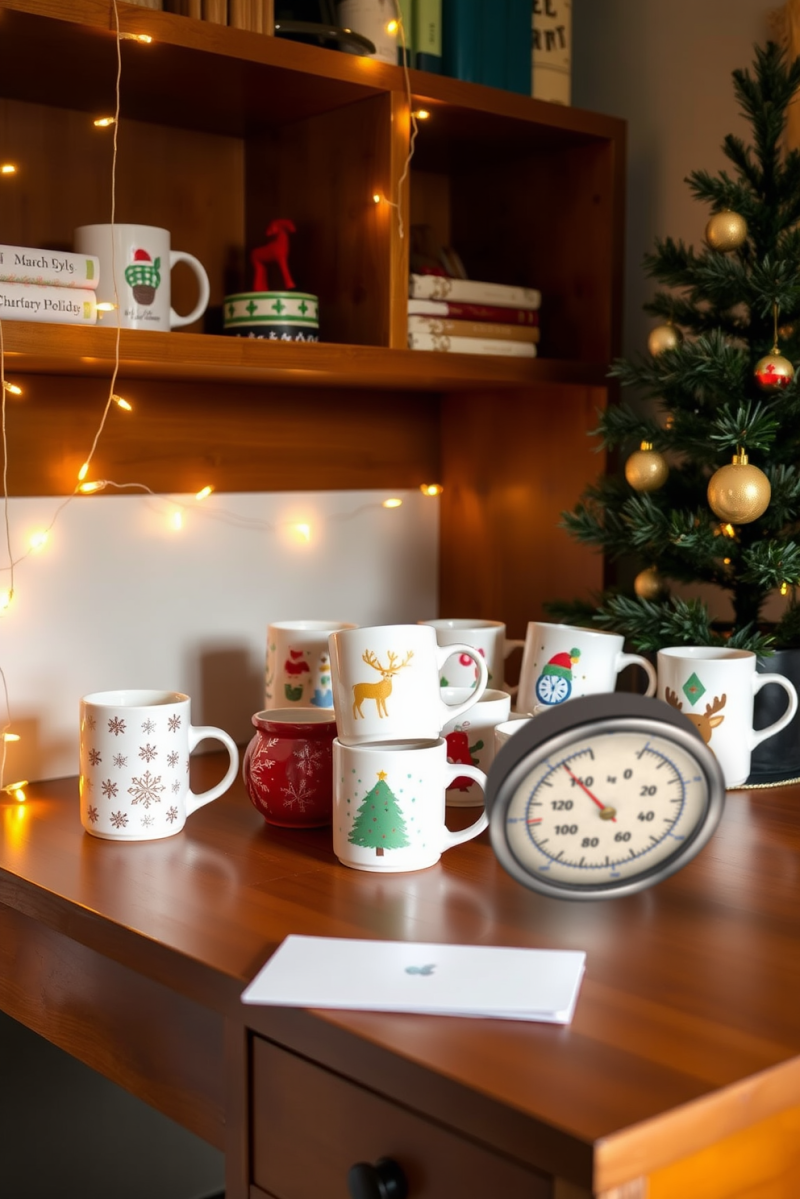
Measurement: 140 kg
